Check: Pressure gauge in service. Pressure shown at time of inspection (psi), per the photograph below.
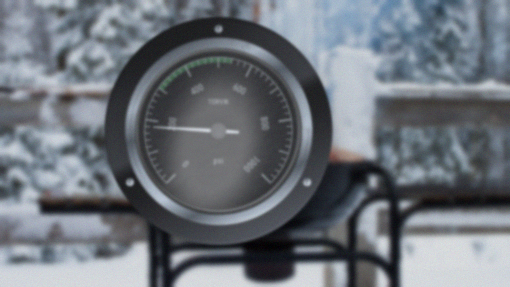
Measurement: 180 psi
